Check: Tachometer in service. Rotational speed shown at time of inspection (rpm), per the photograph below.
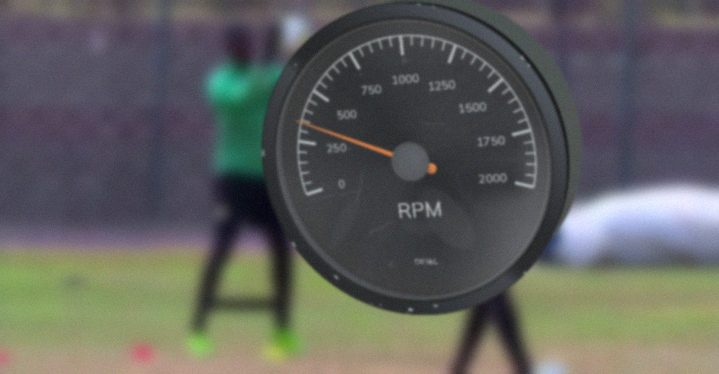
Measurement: 350 rpm
